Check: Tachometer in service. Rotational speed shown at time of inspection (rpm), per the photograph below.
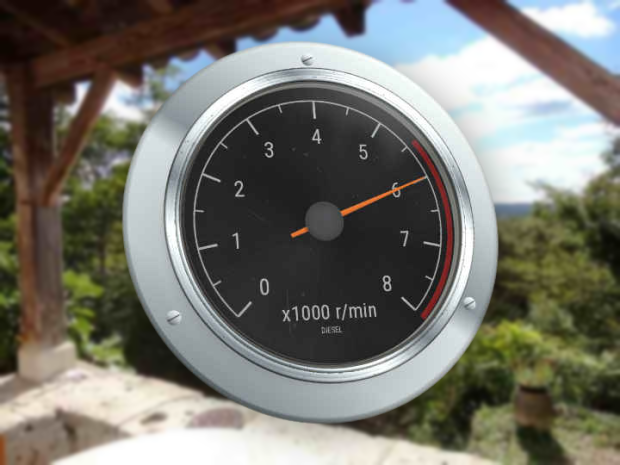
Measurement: 6000 rpm
